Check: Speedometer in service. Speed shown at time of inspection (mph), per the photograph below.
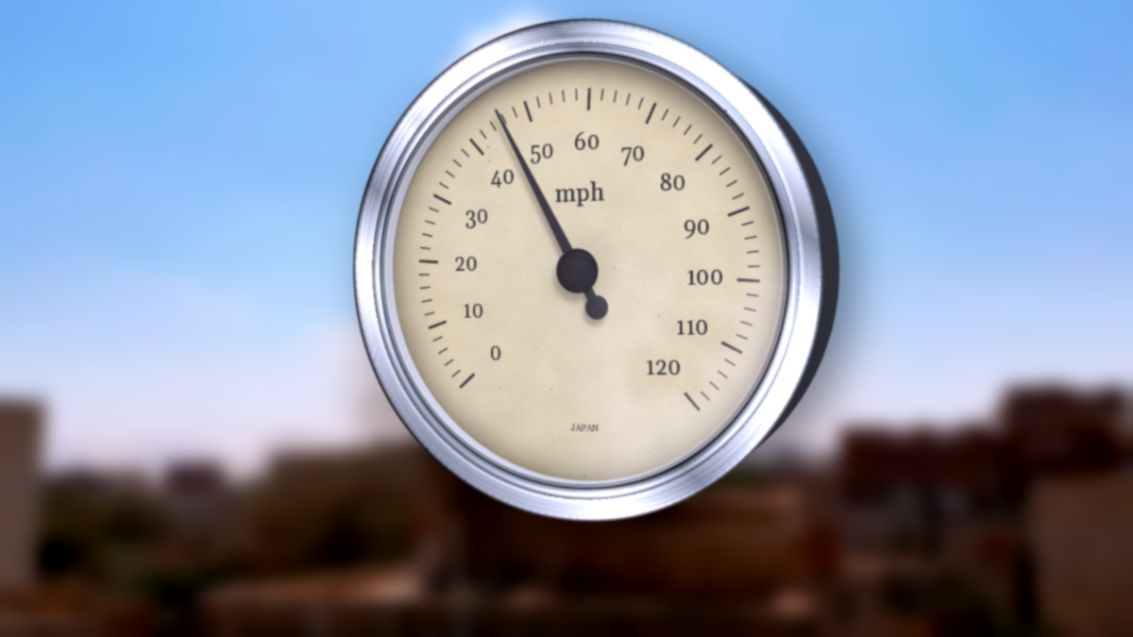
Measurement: 46 mph
